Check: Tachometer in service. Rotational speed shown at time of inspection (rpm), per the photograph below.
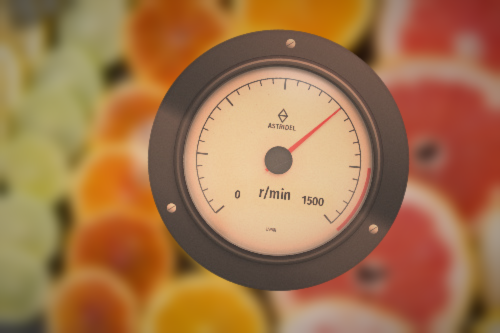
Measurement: 1000 rpm
